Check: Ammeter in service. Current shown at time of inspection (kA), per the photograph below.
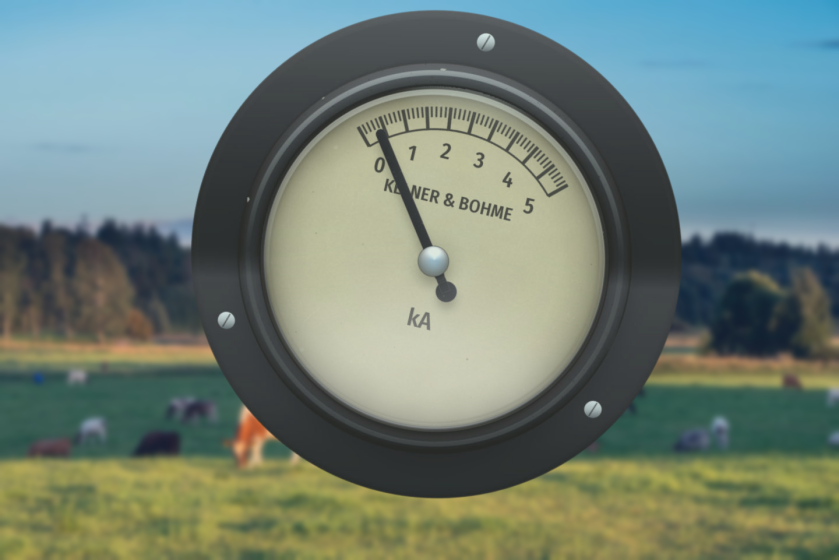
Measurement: 0.4 kA
